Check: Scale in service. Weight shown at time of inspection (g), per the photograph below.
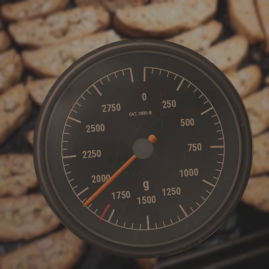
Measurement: 1925 g
